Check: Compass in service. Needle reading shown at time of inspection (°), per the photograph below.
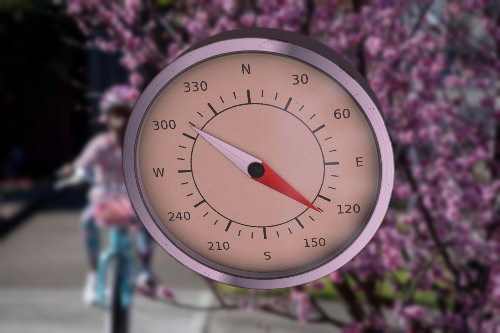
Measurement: 130 °
